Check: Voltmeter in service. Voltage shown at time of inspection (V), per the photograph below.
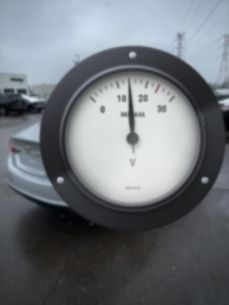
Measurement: 14 V
